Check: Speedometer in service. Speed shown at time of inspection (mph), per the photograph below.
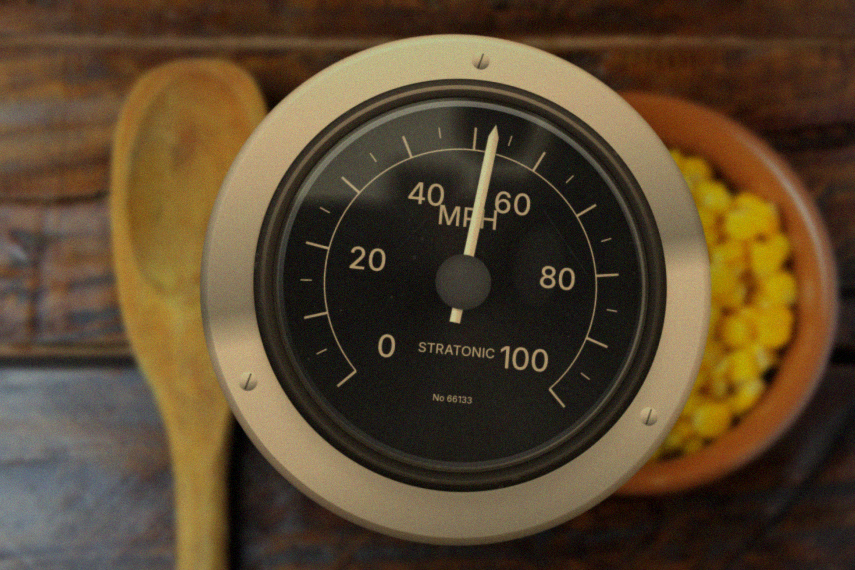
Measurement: 52.5 mph
